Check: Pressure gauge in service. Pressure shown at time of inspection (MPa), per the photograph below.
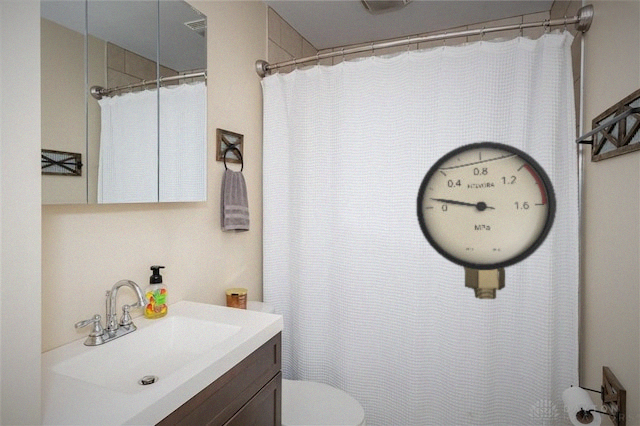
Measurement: 0.1 MPa
